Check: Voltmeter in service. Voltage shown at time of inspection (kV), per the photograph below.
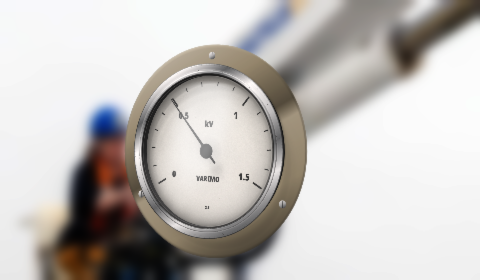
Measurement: 0.5 kV
